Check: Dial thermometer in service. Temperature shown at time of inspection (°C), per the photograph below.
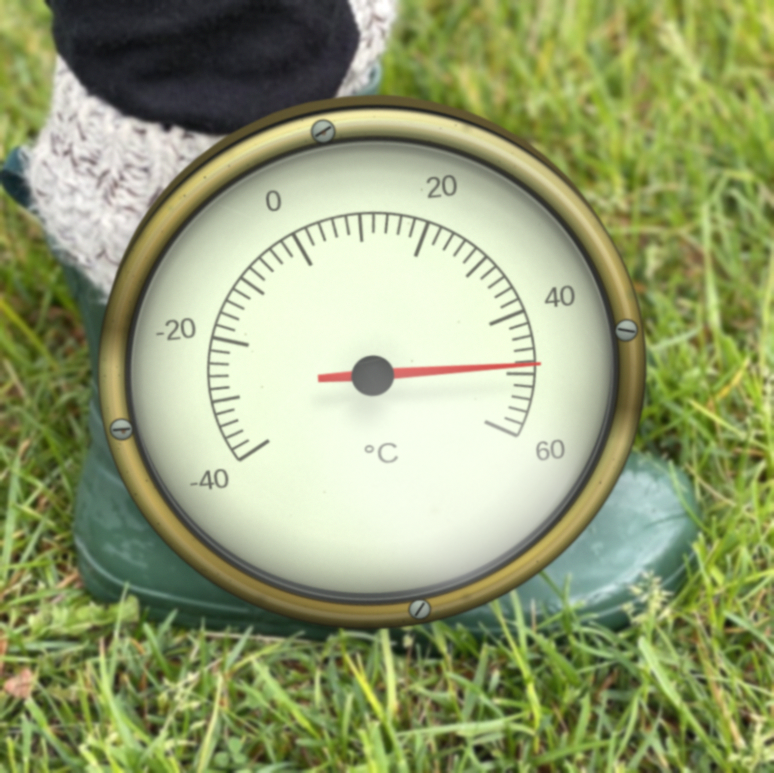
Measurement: 48 °C
